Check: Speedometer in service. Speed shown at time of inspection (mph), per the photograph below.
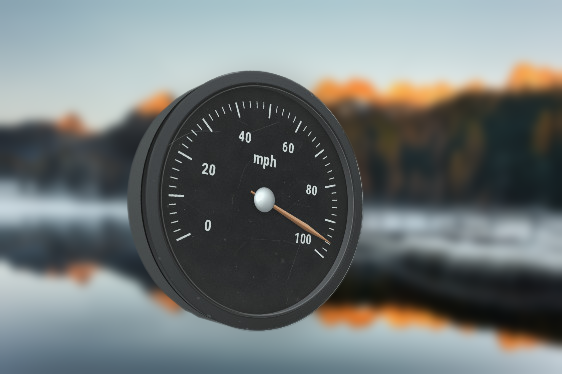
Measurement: 96 mph
